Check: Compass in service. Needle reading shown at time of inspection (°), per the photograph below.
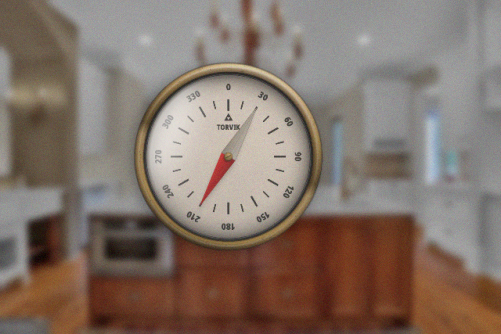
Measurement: 210 °
